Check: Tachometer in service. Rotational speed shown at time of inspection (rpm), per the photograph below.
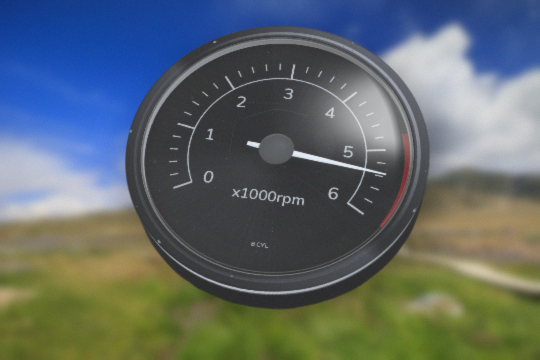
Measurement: 5400 rpm
